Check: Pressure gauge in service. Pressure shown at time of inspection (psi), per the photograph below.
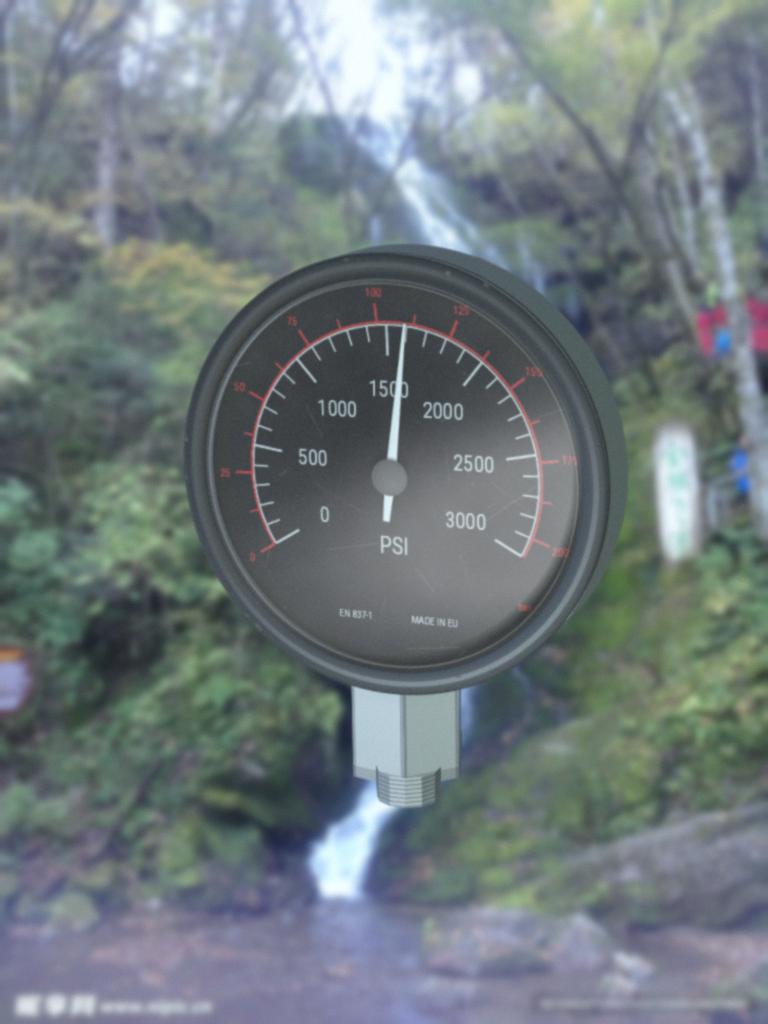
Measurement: 1600 psi
